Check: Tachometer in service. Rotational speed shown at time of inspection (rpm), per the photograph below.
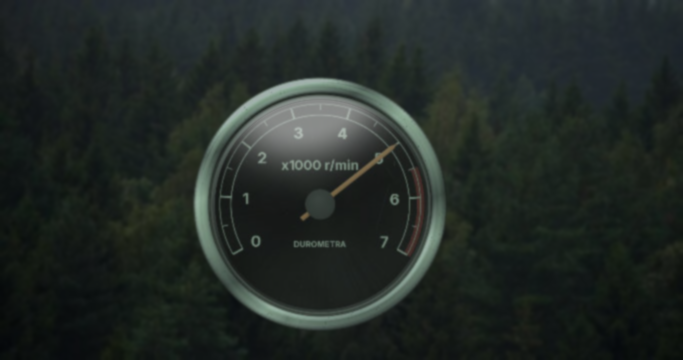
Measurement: 5000 rpm
